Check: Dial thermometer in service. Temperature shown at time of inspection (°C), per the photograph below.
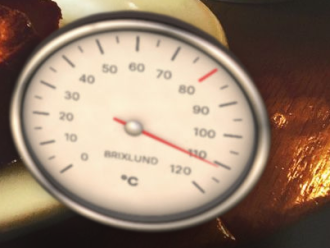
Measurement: 110 °C
